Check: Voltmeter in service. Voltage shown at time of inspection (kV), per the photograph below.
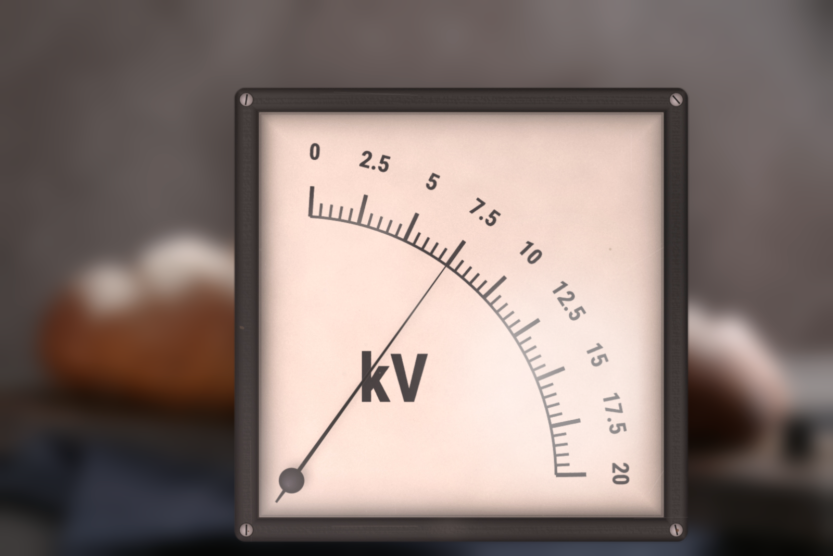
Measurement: 7.5 kV
